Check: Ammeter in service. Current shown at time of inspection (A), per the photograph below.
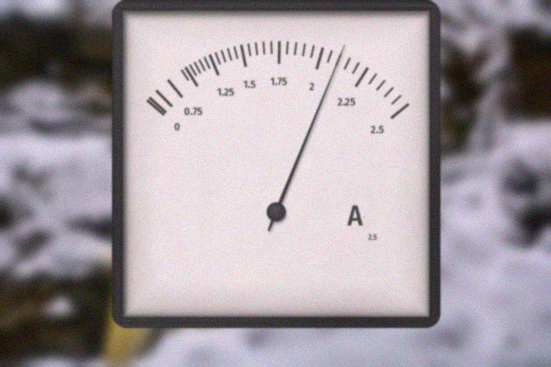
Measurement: 2.1 A
